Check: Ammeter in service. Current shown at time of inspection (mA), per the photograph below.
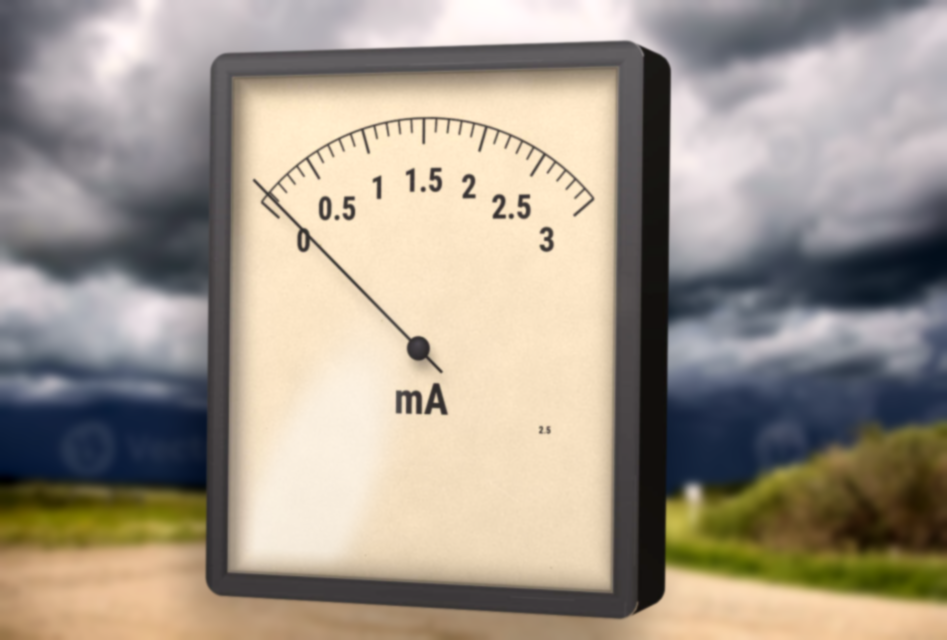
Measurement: 0.1 mA
